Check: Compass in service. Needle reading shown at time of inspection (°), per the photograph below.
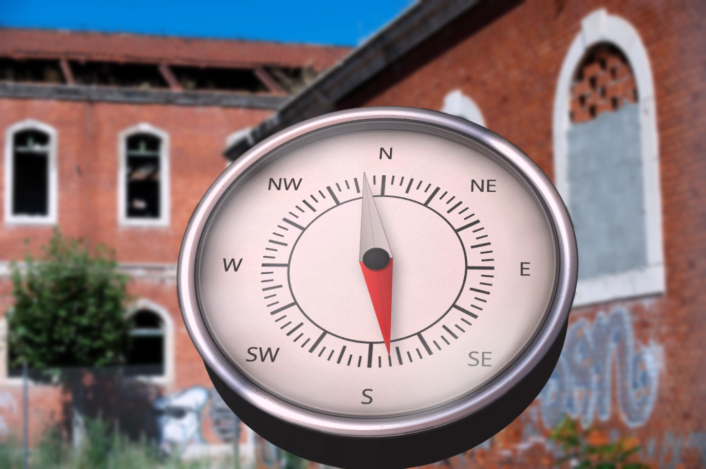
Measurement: 170 °
